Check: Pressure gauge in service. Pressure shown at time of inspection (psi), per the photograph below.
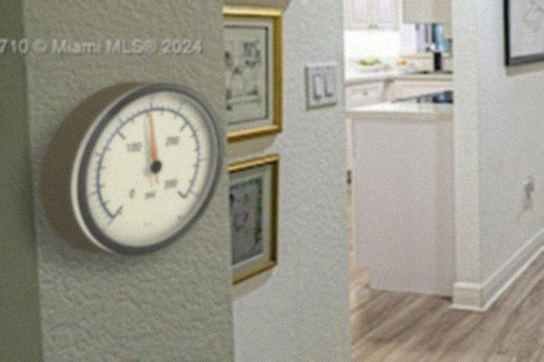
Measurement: 140 psi
